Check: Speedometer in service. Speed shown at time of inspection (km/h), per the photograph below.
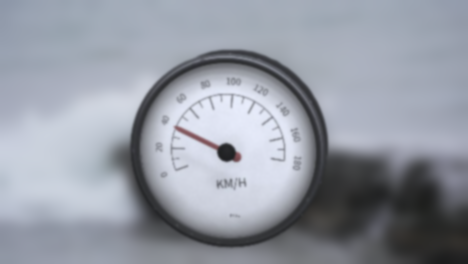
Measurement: 40 km/h
